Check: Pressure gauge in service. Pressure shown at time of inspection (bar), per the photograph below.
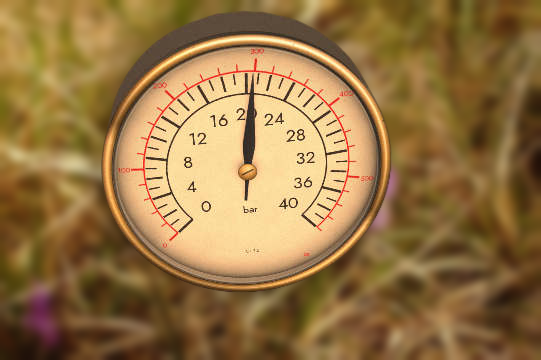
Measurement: 20.5 bar
